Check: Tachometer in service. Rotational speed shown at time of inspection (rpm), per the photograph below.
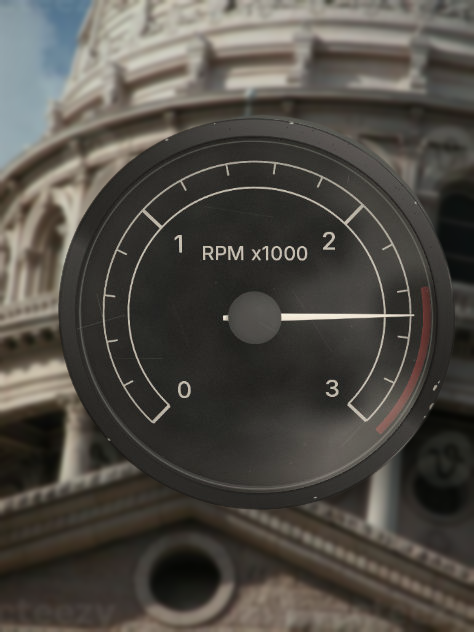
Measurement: 2500 rpm
